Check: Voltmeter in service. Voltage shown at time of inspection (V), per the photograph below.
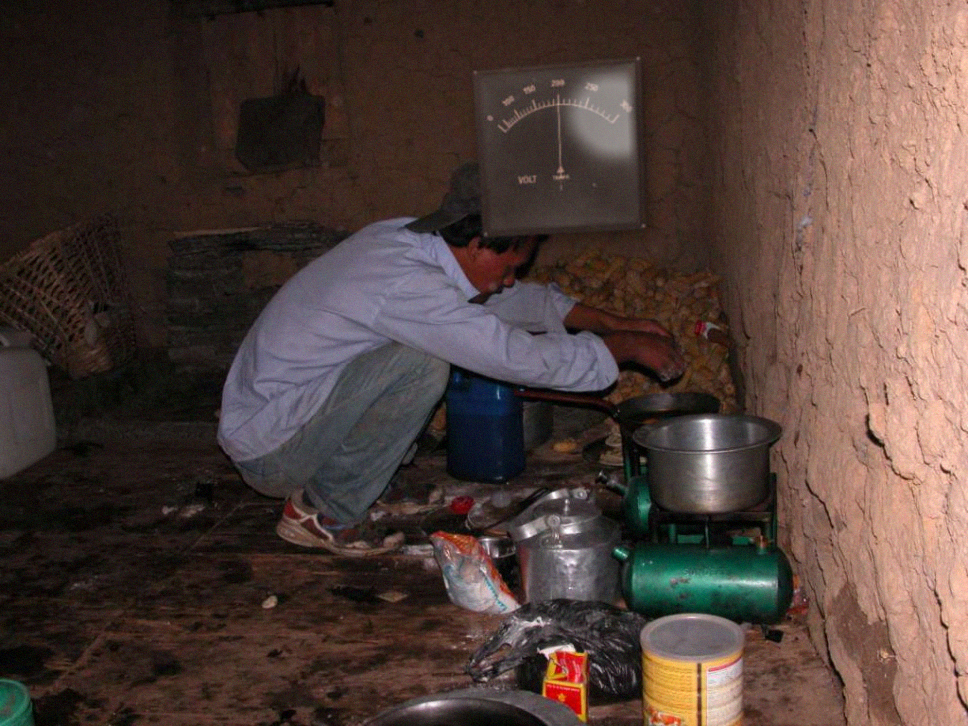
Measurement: 200 V
